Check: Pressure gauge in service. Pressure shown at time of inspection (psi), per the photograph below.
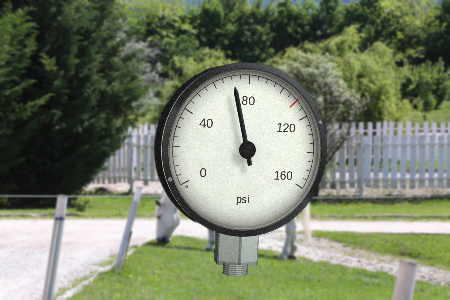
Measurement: 70 psi
